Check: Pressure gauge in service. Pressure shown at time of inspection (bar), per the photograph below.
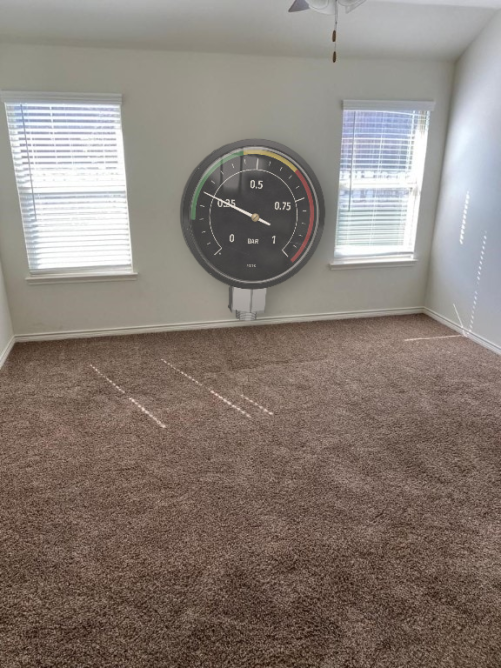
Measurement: 0.25 bar
